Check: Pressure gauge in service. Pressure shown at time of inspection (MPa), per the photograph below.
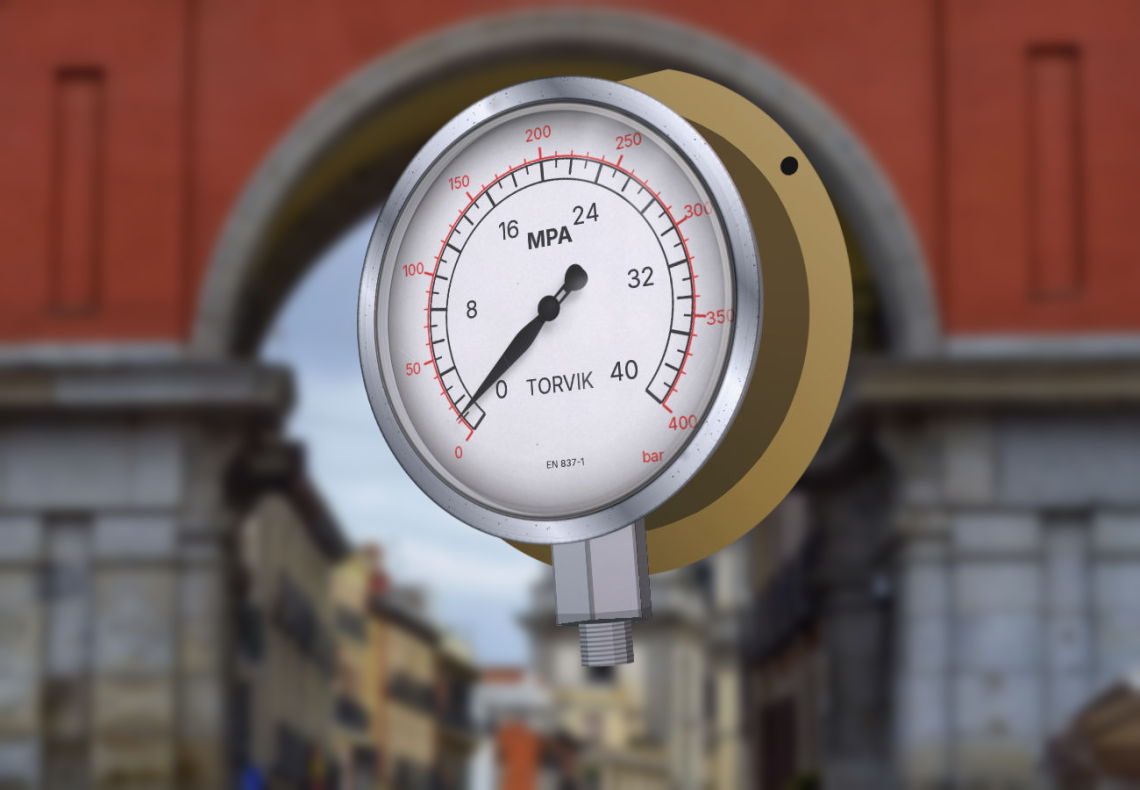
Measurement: 1 MPa
